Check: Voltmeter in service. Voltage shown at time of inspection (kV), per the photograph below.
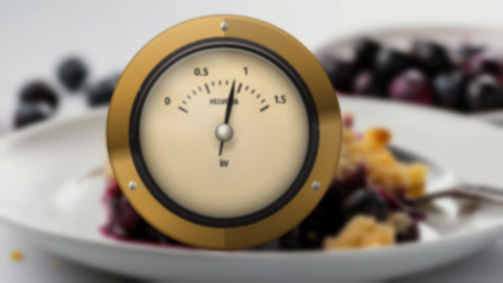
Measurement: 0.9 kV
